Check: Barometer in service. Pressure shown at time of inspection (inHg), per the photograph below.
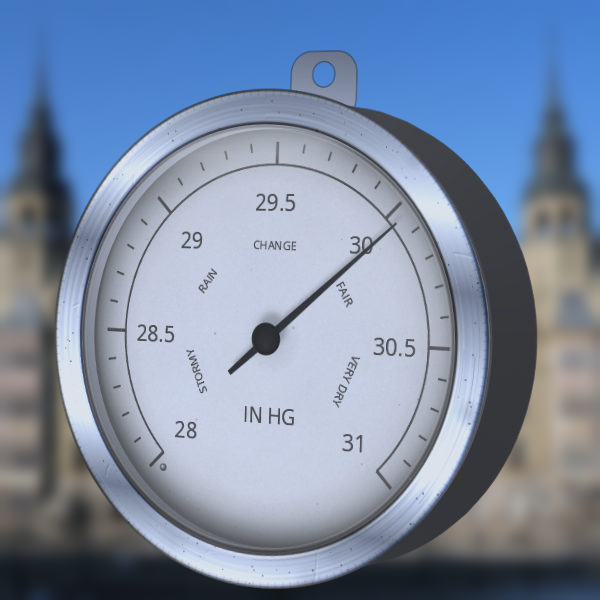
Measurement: 30.05 inHg
